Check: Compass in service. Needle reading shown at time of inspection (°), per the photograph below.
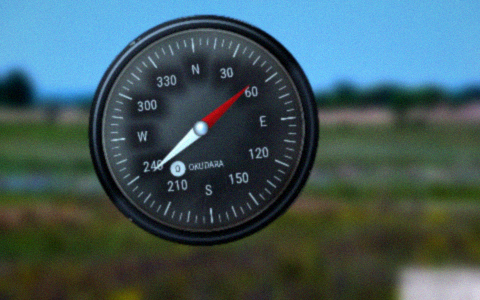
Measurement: 55 °
